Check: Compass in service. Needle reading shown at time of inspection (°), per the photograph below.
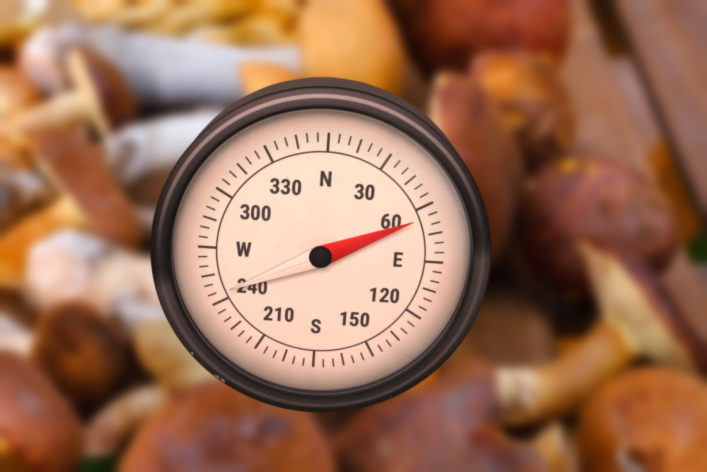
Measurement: 65 °
